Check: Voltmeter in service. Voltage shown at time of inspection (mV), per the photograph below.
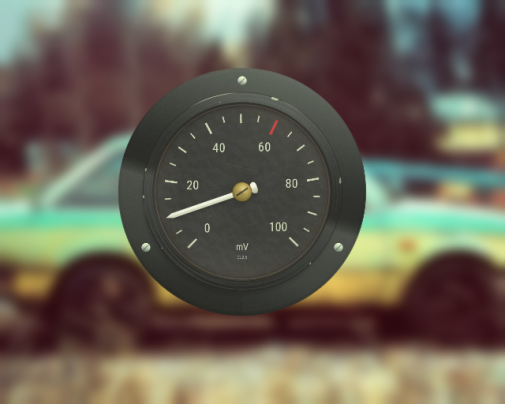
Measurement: 10 mV
